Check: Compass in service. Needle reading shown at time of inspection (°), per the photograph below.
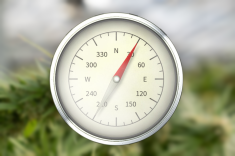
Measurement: 30 °
